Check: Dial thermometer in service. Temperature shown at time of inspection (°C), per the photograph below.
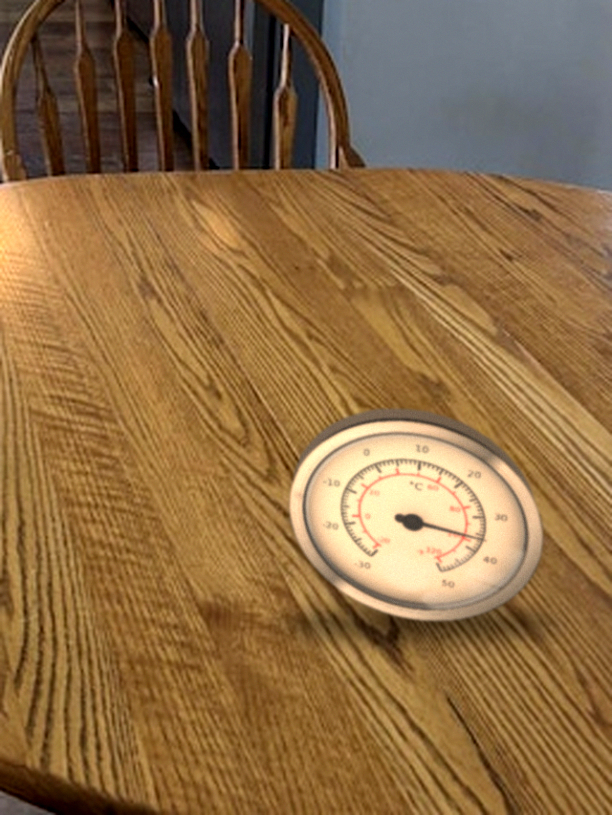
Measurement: 35 °C
